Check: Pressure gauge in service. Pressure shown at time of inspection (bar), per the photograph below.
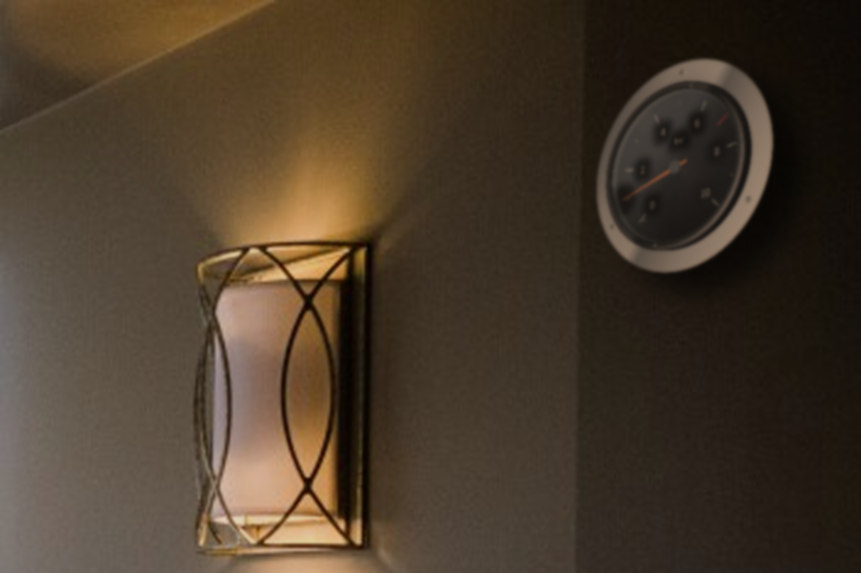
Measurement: 1 bar
